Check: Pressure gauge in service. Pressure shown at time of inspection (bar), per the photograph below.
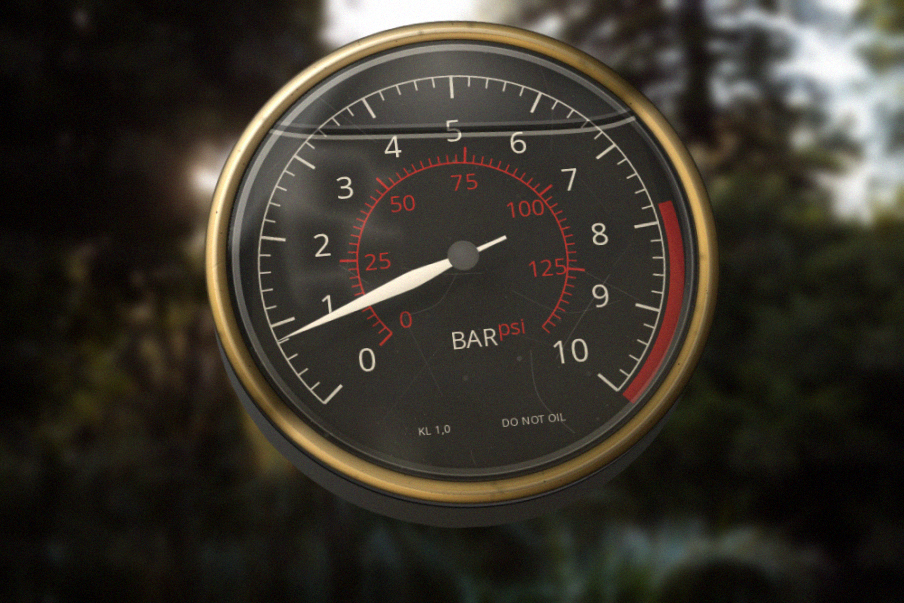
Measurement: 0.8 bar
